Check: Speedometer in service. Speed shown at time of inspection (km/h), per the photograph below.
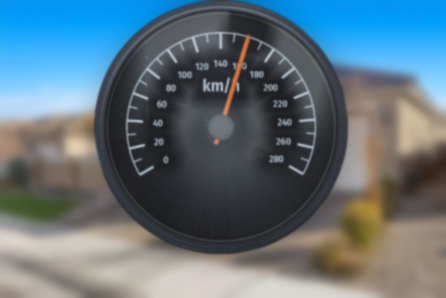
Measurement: 160 km/h
